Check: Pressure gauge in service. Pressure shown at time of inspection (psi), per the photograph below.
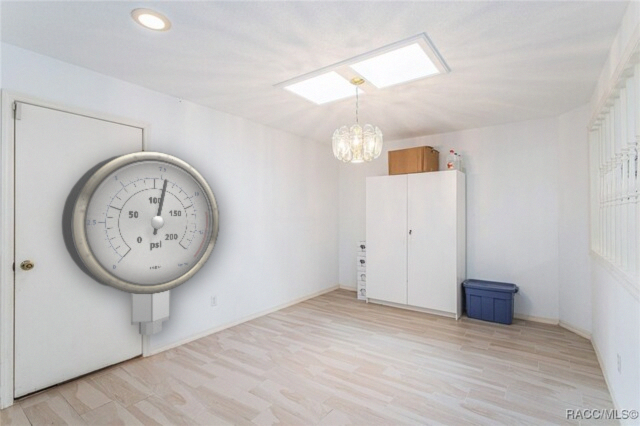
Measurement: 110 psi
